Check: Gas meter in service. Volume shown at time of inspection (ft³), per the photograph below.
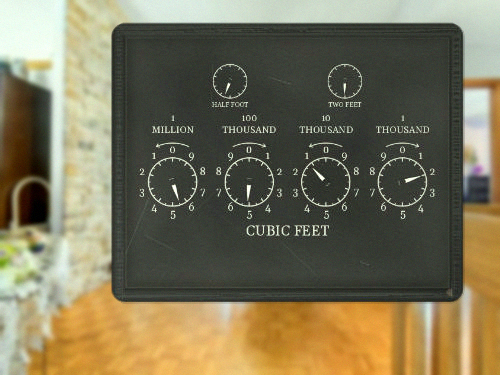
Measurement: 551200 ft³
